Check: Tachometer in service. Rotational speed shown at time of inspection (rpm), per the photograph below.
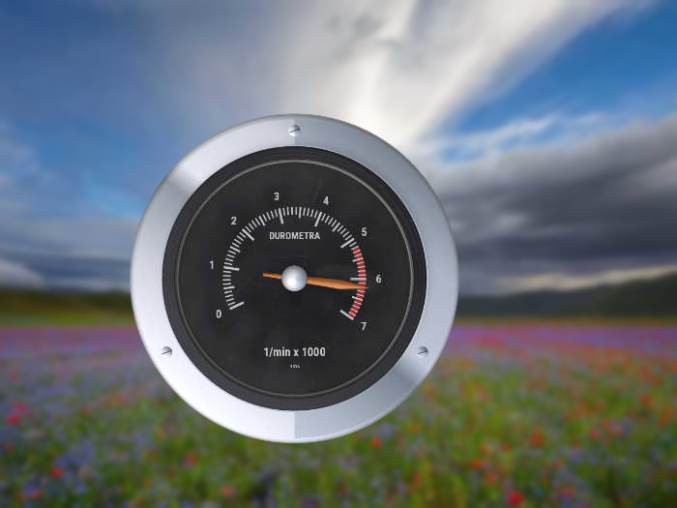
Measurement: 6200 rpm
